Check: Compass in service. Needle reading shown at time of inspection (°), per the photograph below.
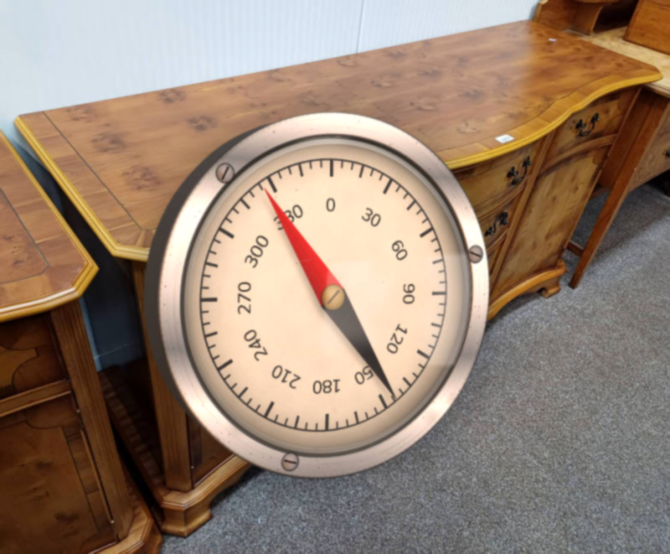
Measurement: 325 °
